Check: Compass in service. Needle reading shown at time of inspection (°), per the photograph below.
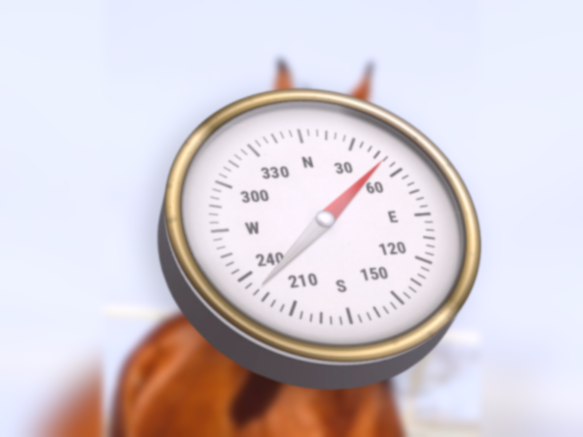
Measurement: 50 °
